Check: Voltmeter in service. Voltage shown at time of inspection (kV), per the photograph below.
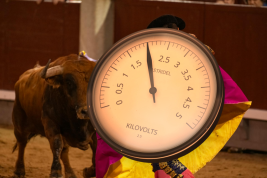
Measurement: 2 kV
